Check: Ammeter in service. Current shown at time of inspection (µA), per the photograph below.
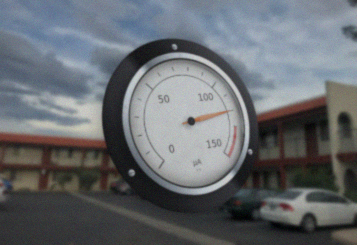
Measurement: 120 µA
